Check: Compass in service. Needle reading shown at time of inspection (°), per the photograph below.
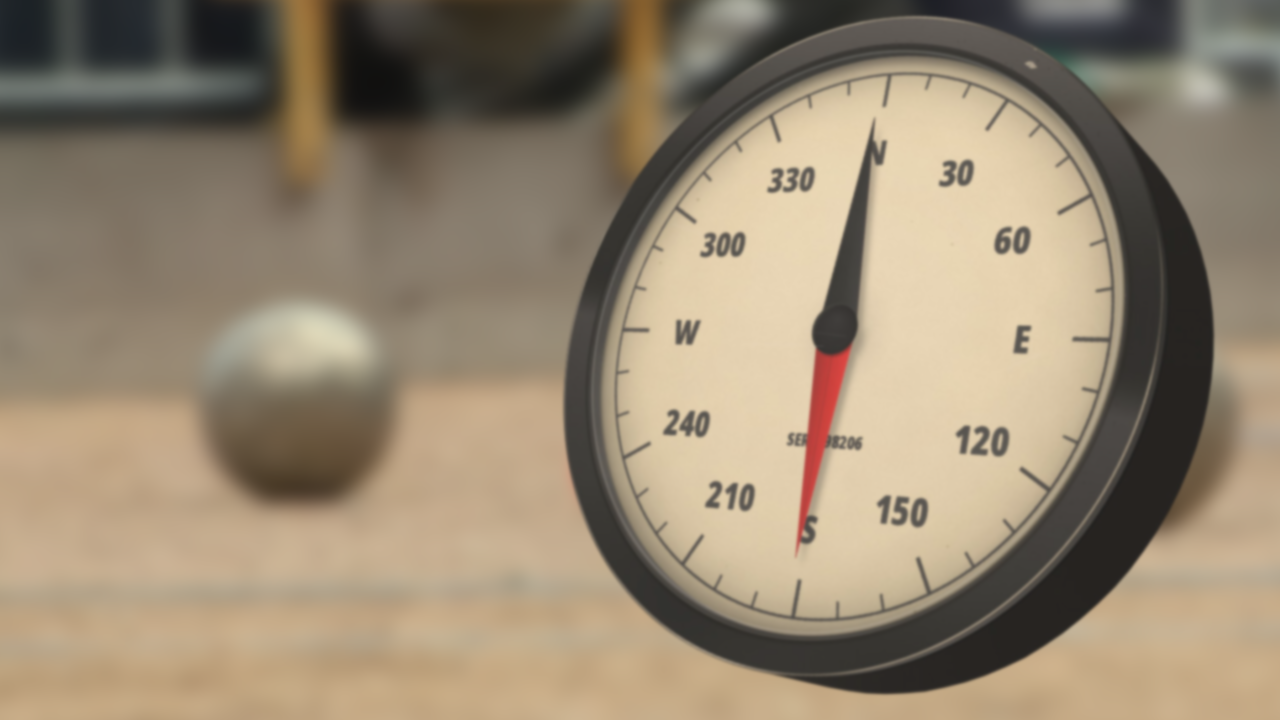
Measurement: 180 °
